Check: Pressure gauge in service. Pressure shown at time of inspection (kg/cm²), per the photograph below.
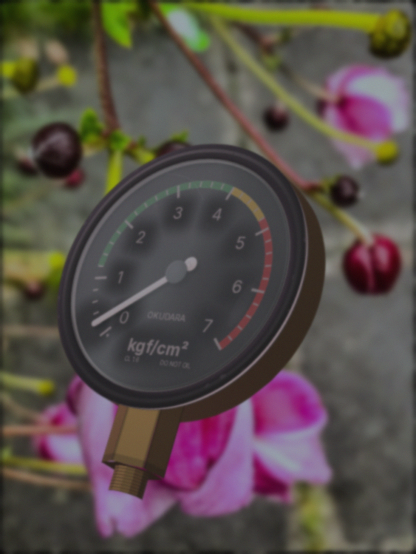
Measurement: 0.2 kg/cm²
